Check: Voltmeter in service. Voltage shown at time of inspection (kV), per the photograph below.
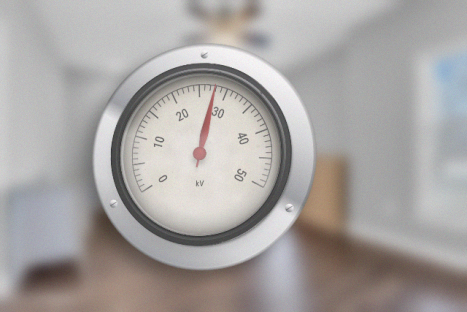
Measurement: 28 kV
